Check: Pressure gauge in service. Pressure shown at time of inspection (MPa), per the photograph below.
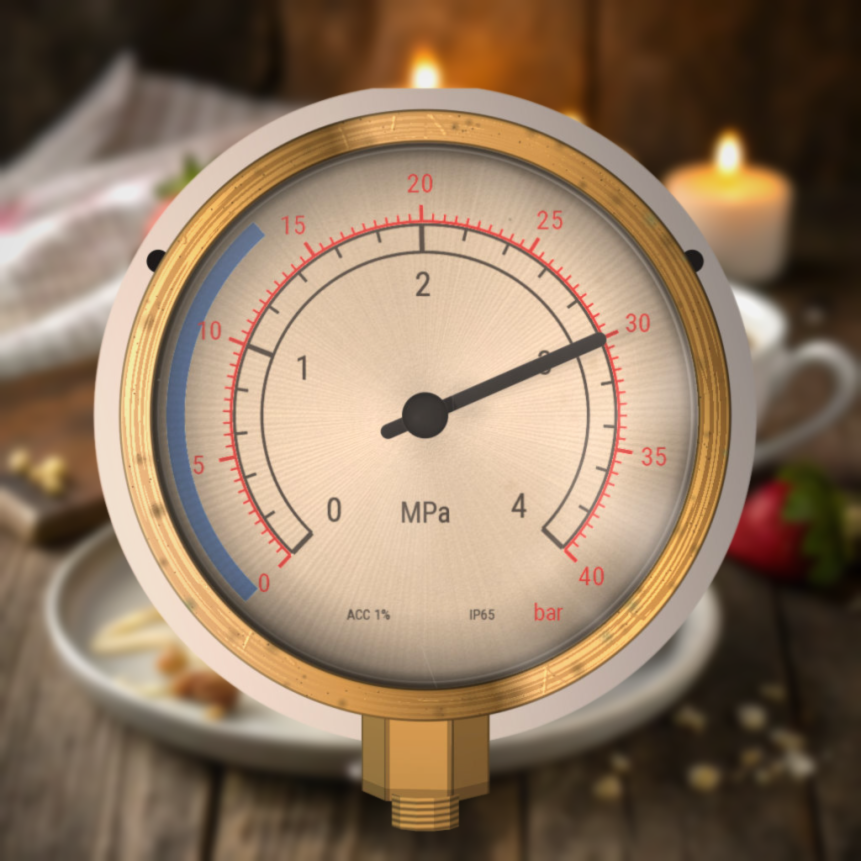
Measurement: 3 MPa
